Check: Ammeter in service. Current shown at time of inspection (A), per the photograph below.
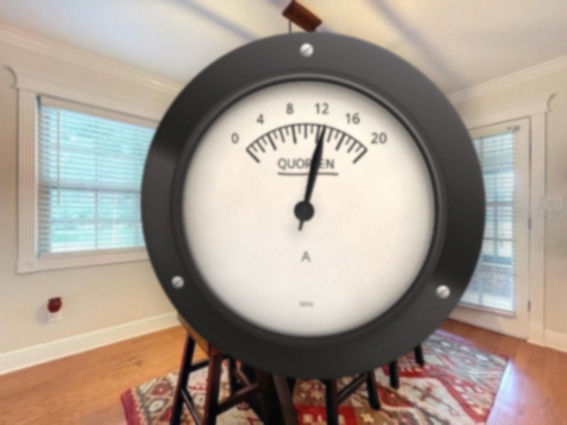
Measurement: 13 A
